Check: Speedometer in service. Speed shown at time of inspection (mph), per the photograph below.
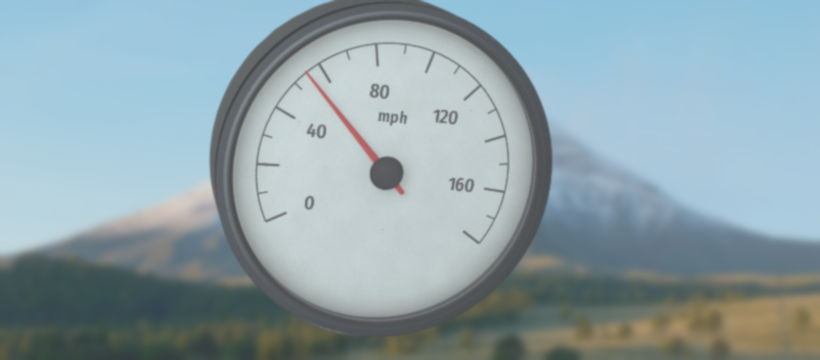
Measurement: 55 mph
